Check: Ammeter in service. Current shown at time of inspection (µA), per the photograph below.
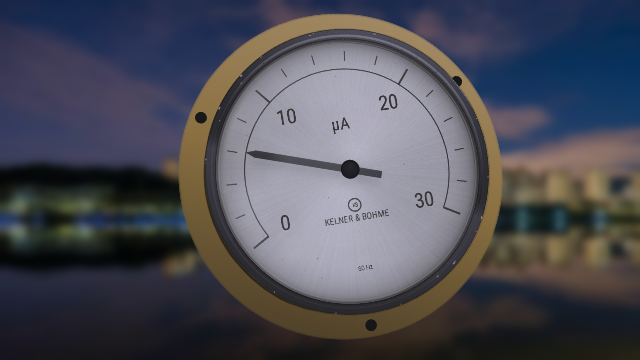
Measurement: 6 µA
